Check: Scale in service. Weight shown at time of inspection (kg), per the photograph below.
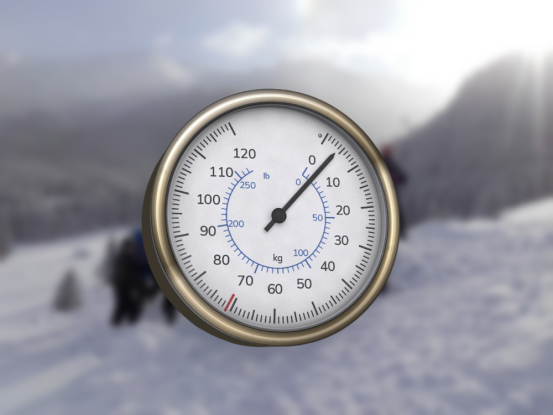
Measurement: 4 kg
